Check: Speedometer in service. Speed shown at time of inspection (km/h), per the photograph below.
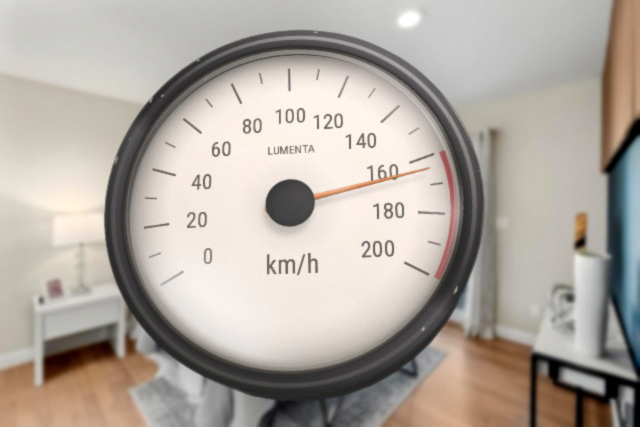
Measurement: 165 km/h
